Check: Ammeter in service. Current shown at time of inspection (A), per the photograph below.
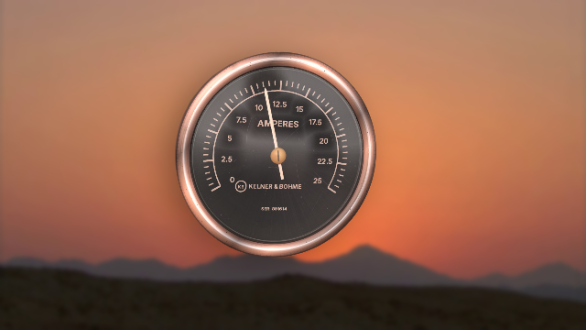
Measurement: 11 A
